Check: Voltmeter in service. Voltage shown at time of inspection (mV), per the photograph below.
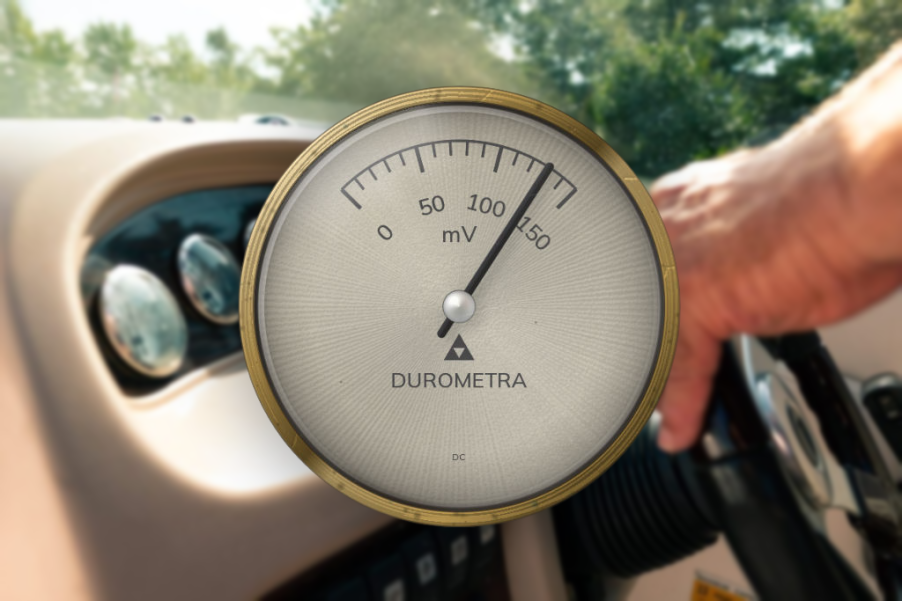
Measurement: 130 mV
